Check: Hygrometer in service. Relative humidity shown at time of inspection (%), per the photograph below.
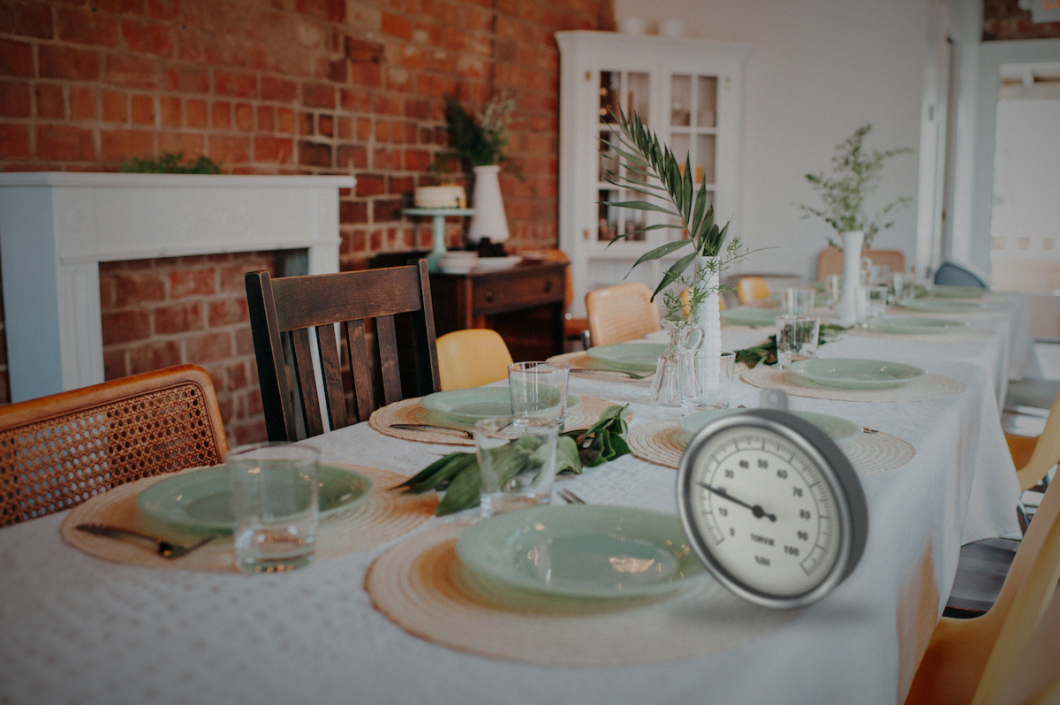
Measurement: 20 %
